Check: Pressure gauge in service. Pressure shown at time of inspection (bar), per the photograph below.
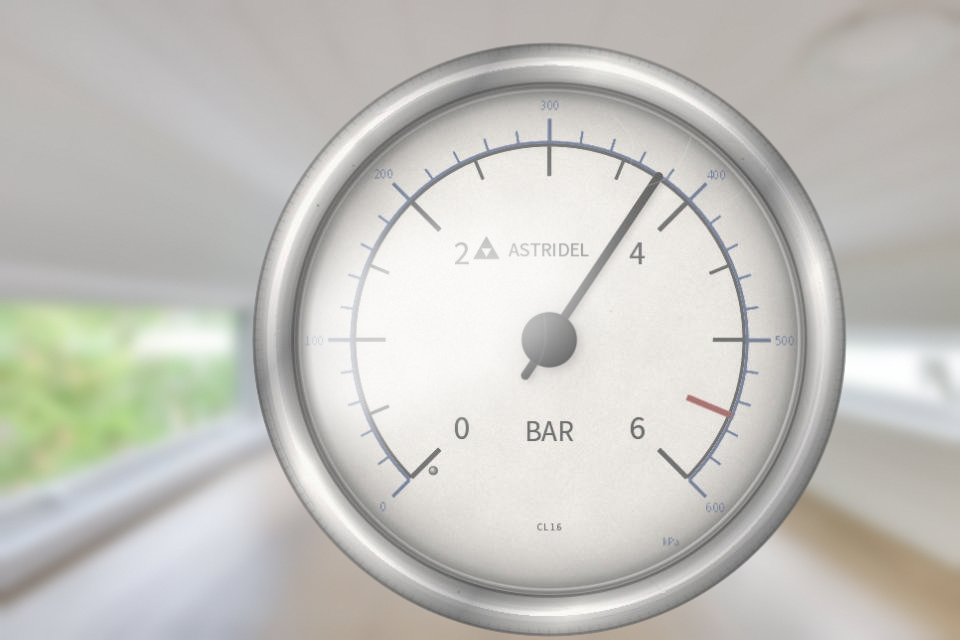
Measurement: 3.75 bar
